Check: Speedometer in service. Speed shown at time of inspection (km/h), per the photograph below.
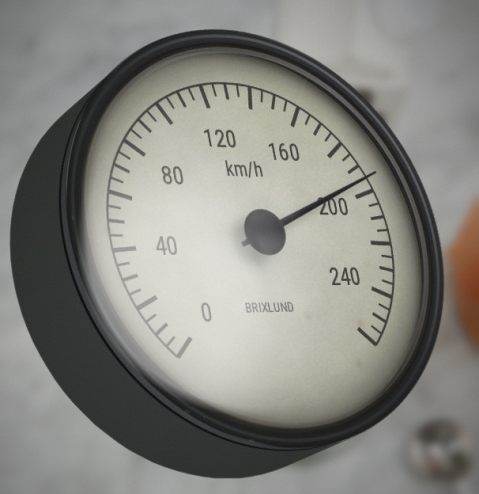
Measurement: 195 km/h
